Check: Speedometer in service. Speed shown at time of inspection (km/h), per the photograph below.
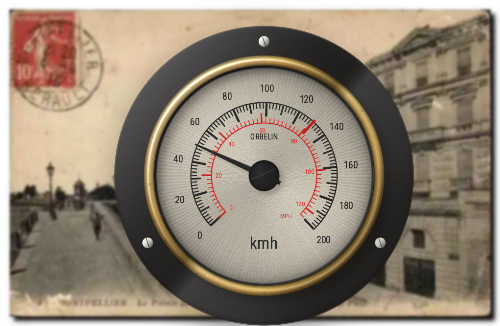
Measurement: 50 km/h
